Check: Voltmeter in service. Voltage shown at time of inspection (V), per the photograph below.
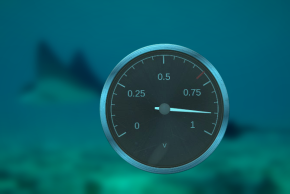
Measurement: 0.9 V
